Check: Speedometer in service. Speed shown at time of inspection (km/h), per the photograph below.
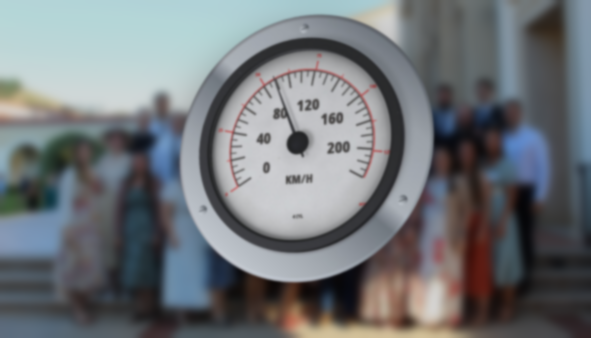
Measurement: 90 km/h
